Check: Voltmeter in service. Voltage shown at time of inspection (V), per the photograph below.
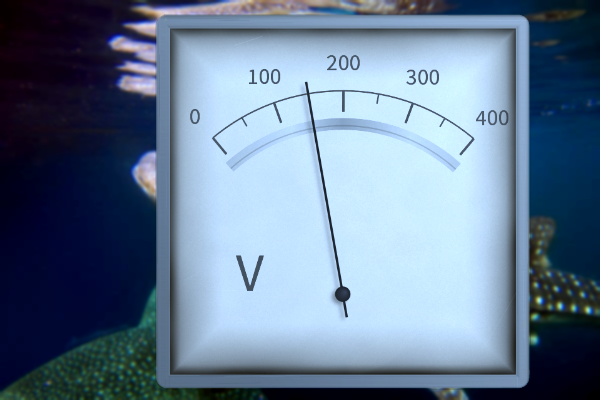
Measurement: 150 V
